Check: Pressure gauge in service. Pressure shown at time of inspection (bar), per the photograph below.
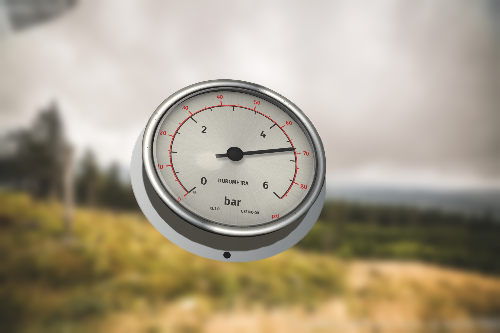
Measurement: 4.75 bar
